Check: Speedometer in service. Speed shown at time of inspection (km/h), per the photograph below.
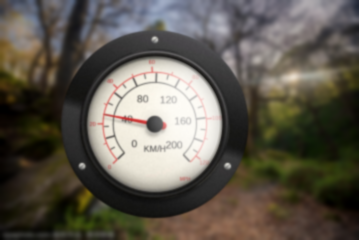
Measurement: 40 km/h
